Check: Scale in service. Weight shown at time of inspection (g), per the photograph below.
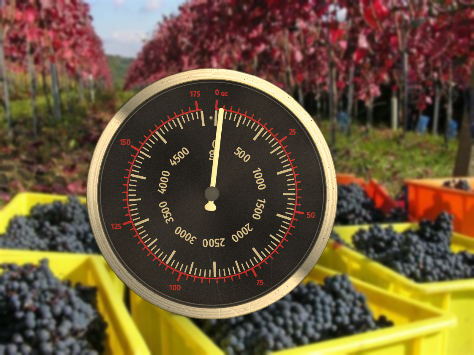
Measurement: 50 g
